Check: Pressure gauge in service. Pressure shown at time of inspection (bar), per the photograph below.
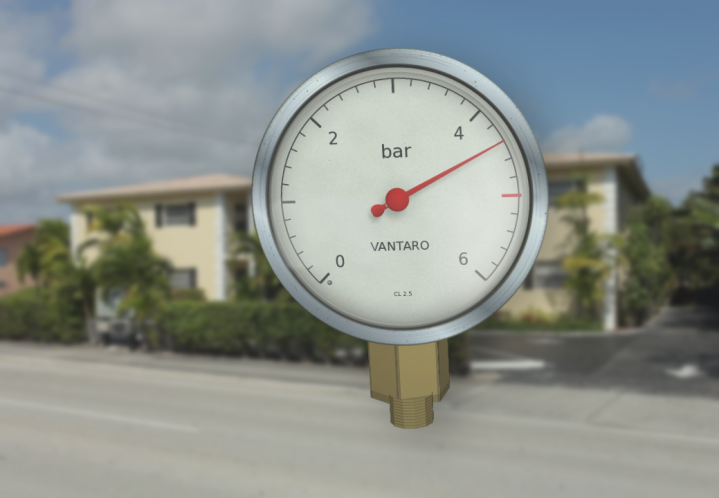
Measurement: 4.4 bar
